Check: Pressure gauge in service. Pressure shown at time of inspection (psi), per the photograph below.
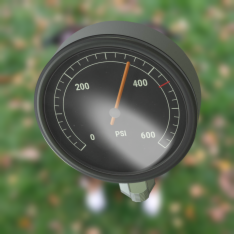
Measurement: 350 psi
